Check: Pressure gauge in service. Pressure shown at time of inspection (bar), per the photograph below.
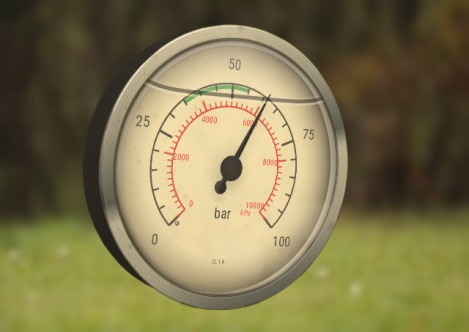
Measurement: 60 bar
